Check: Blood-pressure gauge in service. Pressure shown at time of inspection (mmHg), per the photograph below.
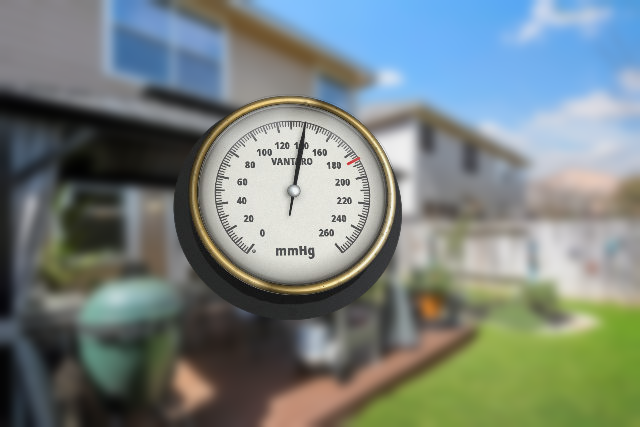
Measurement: 140 mmHg
